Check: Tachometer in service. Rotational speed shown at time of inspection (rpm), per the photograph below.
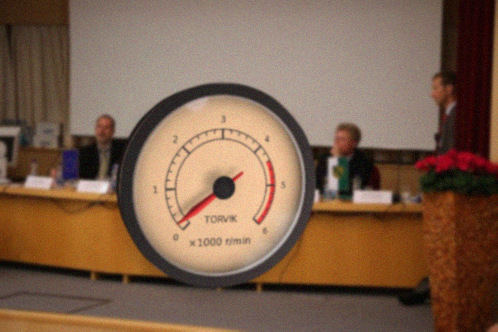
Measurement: 200 rpm
